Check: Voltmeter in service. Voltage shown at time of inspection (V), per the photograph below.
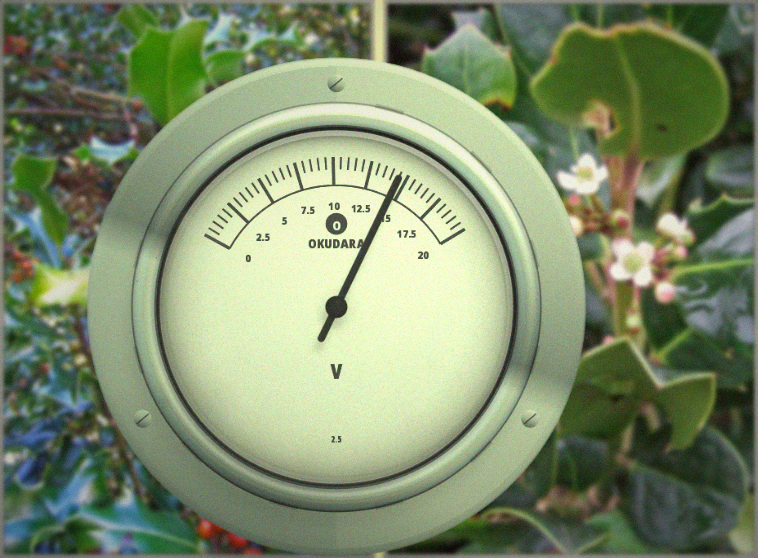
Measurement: 14.5 V
